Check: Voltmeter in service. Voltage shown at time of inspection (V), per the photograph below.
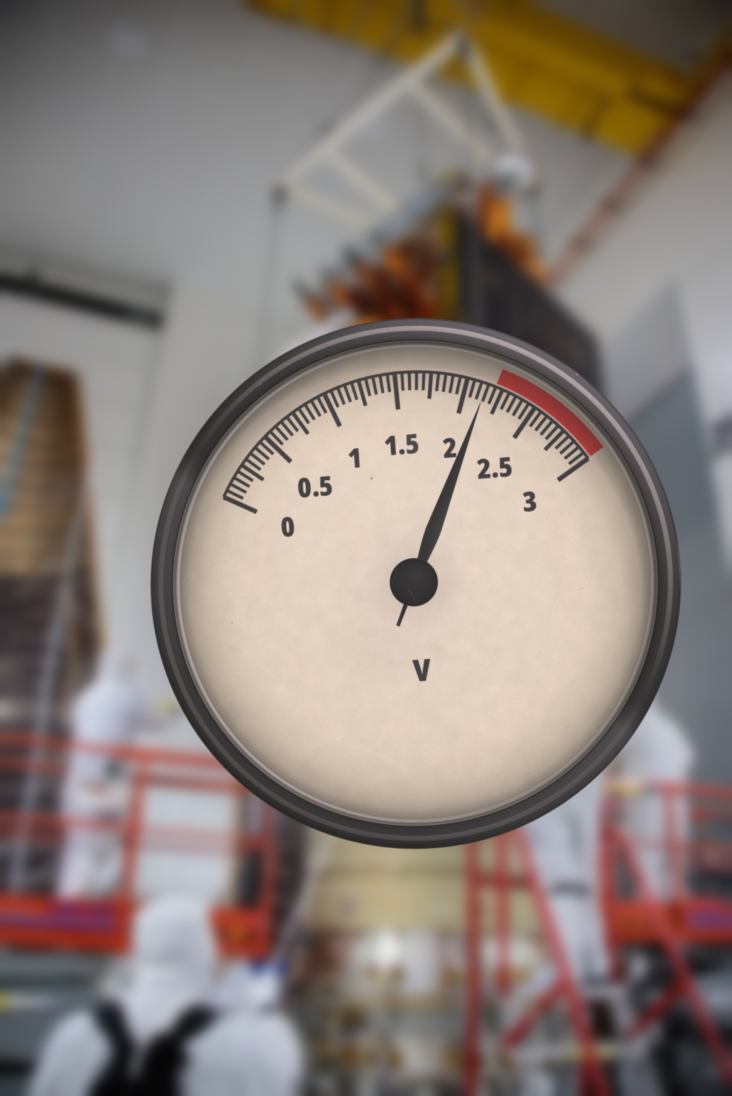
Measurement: 2.15 V
